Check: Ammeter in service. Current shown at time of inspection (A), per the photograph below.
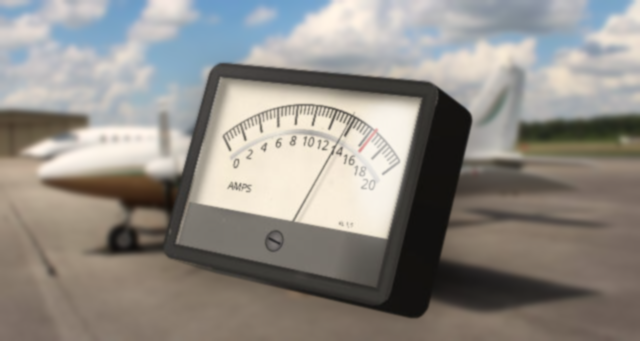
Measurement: 14 A
